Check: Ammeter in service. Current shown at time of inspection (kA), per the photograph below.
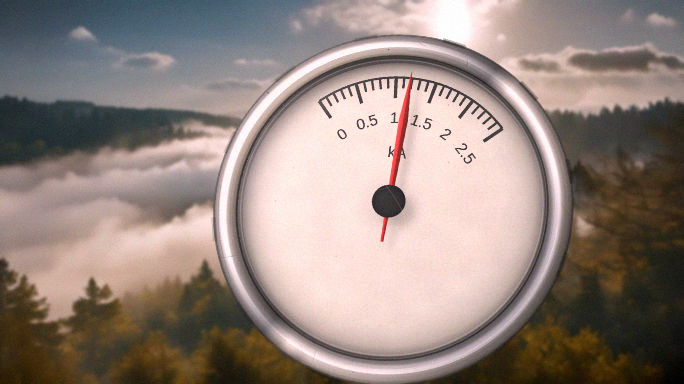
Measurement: 1.2 kA
